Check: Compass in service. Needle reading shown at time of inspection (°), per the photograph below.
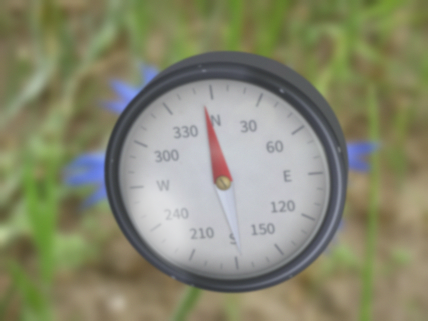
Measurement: 355 °
